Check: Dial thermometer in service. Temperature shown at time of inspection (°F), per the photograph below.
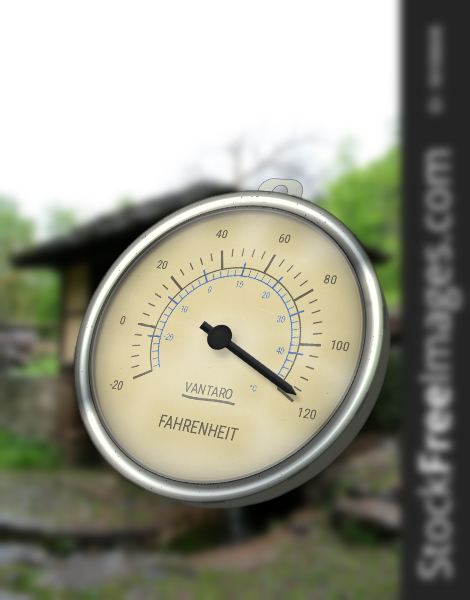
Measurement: 118 °F
